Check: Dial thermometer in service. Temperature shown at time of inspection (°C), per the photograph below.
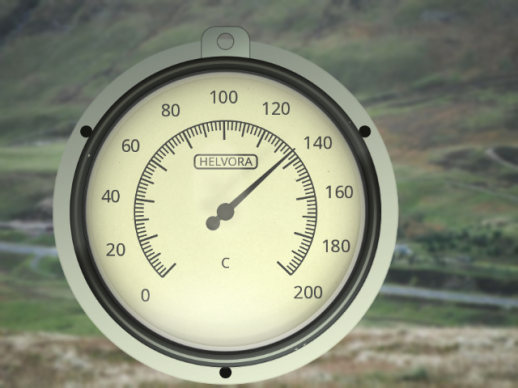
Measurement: 136 °C
